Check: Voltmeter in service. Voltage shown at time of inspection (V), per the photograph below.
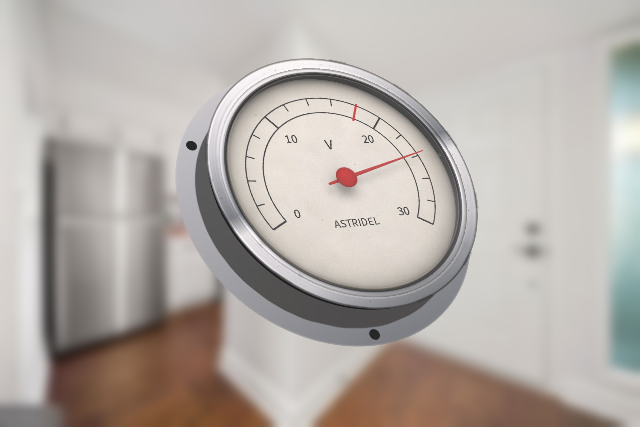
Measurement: 24 V
